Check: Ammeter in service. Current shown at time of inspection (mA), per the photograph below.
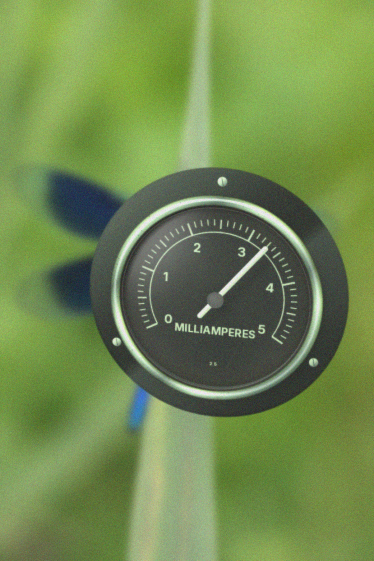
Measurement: 3.3 mA
